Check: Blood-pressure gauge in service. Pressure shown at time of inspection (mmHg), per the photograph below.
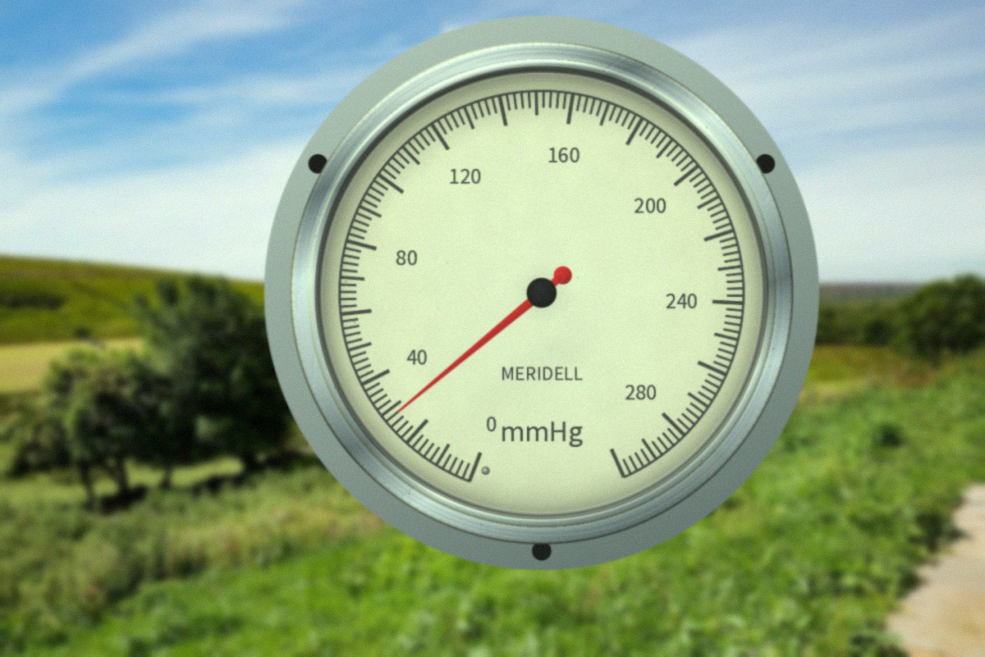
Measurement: 28 mmHg
